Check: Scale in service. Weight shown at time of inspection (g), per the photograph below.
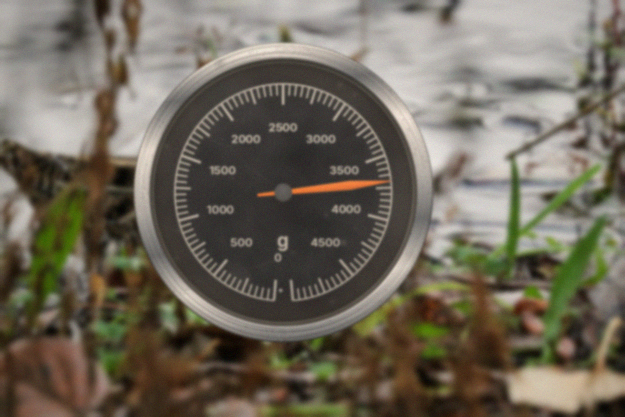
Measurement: 3700 g
